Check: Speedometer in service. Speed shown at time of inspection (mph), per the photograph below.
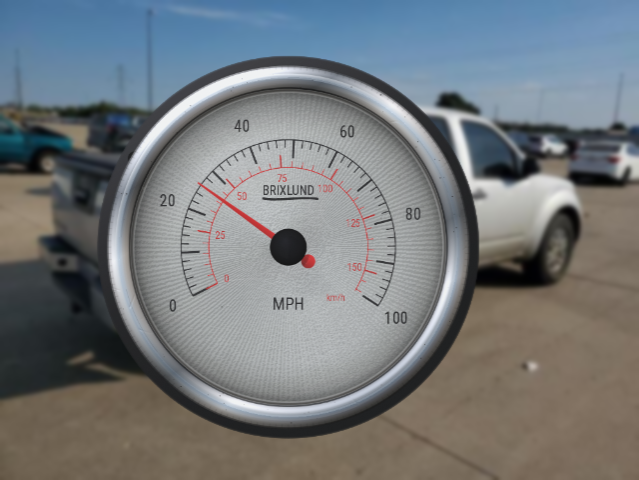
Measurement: 26 mph
